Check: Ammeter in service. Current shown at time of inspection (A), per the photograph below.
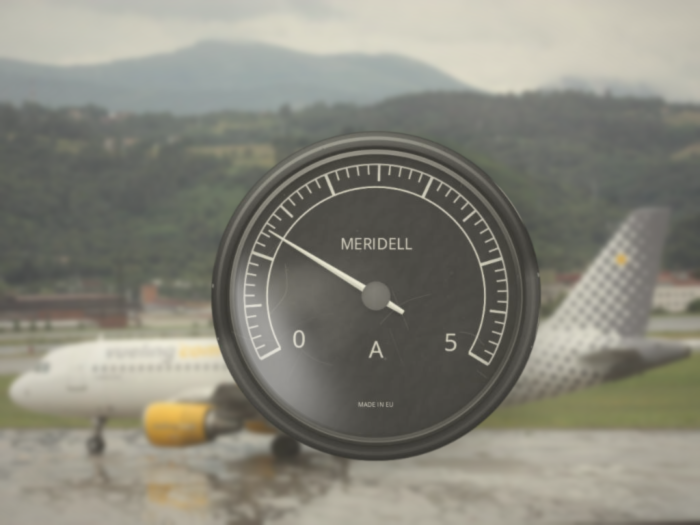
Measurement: 1.25 A
